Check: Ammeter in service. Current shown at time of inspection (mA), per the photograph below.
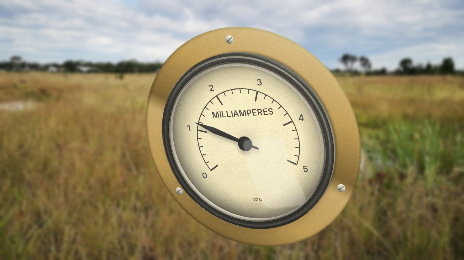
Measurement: 1.2 mA
